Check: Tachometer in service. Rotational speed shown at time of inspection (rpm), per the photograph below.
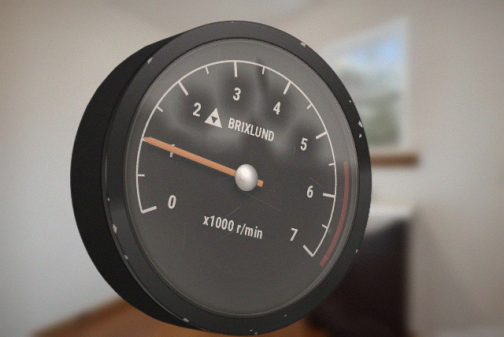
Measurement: 1000 rpm
